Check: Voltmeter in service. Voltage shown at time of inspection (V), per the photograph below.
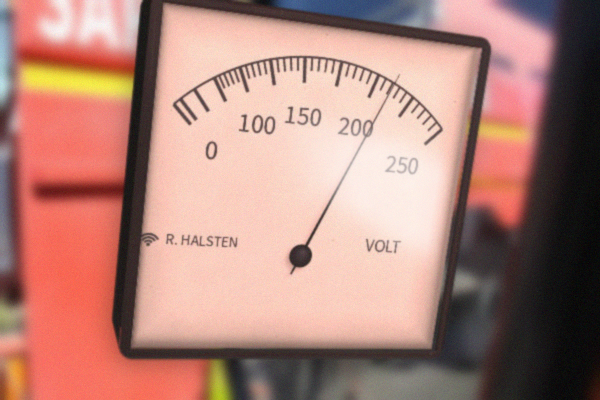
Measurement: 210 V
